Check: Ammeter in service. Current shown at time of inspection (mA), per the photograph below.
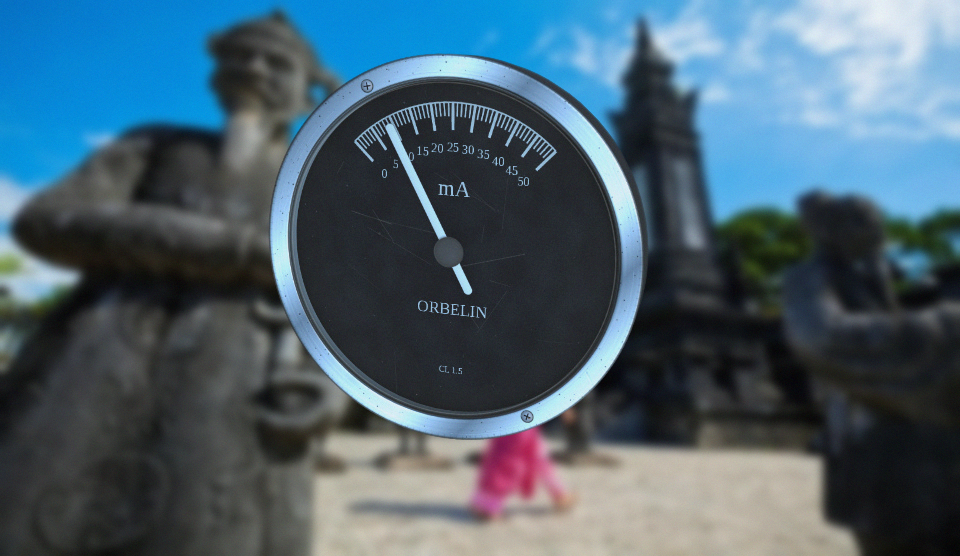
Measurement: 10 mA
